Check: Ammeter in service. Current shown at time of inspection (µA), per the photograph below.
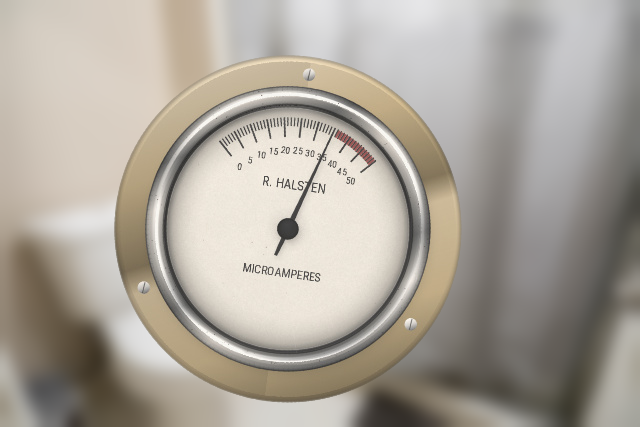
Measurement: 35 µA
